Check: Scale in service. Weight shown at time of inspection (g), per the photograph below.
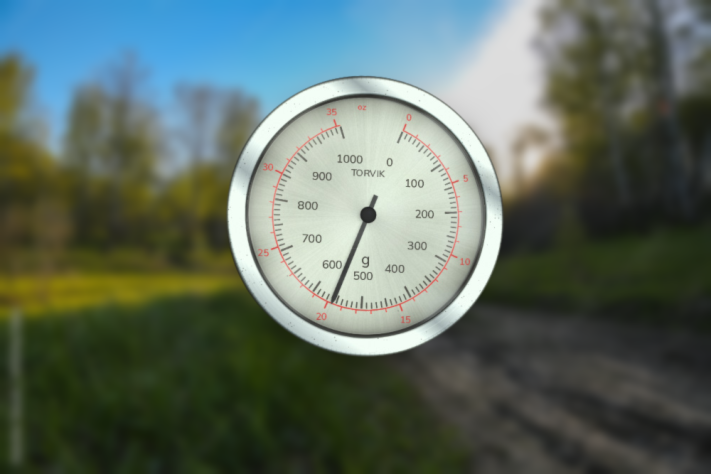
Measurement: 560 g
